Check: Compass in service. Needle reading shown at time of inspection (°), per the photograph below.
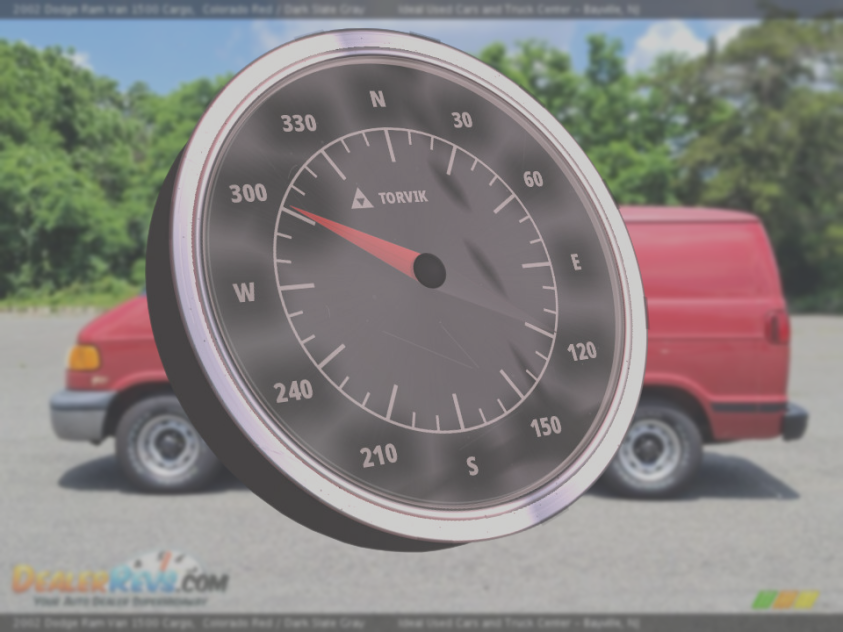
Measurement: 300 °
